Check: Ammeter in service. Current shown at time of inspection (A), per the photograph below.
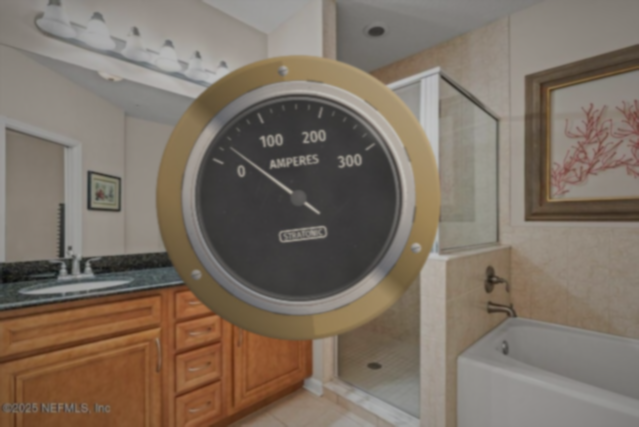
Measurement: 30 A
